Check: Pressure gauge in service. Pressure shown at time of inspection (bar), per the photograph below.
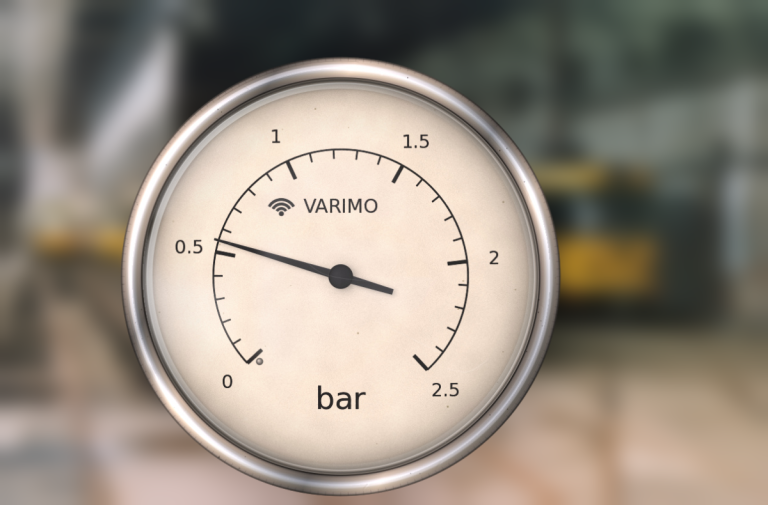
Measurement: 0.55 bar
